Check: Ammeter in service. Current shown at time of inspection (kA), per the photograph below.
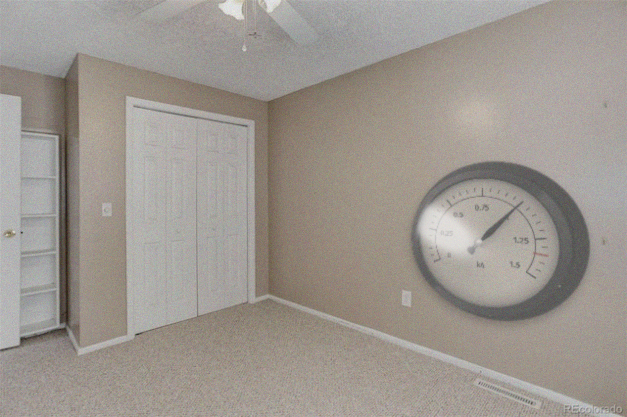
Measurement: 1 kA
